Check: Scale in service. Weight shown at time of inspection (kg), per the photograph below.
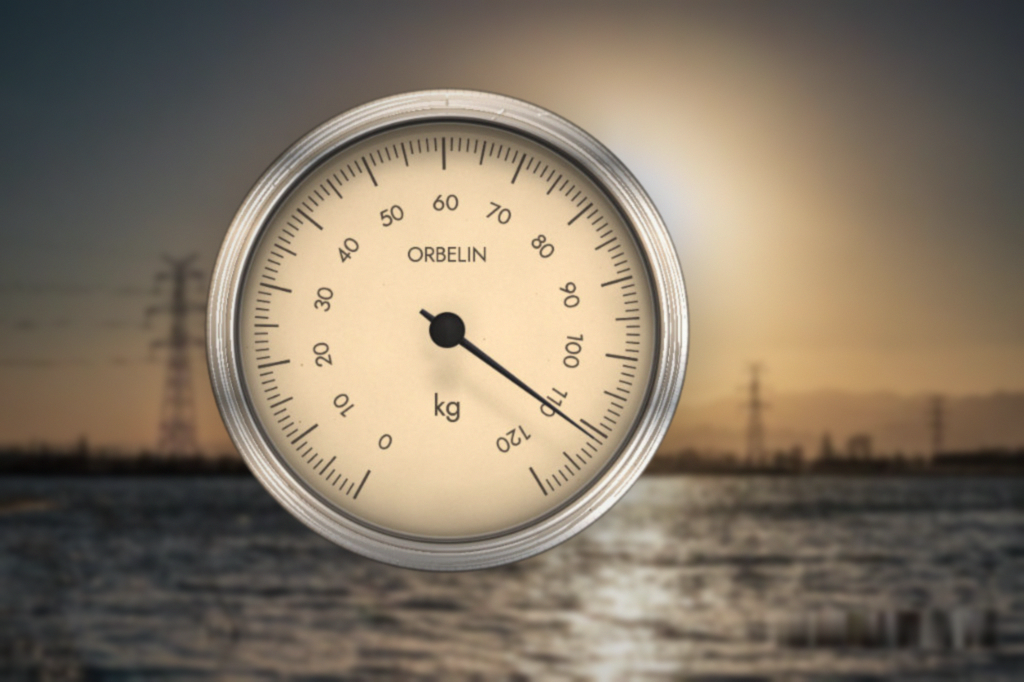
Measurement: 111 kg
